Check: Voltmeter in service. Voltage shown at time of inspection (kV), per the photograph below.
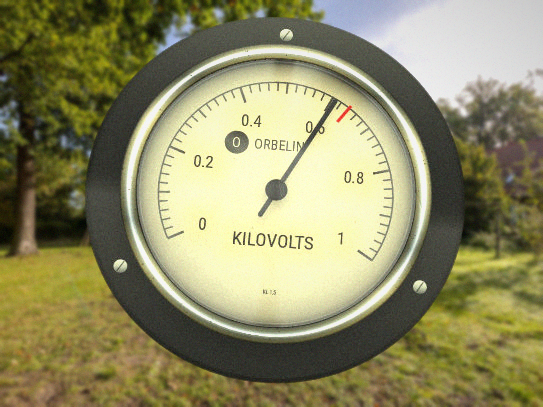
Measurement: 0.61 kV
